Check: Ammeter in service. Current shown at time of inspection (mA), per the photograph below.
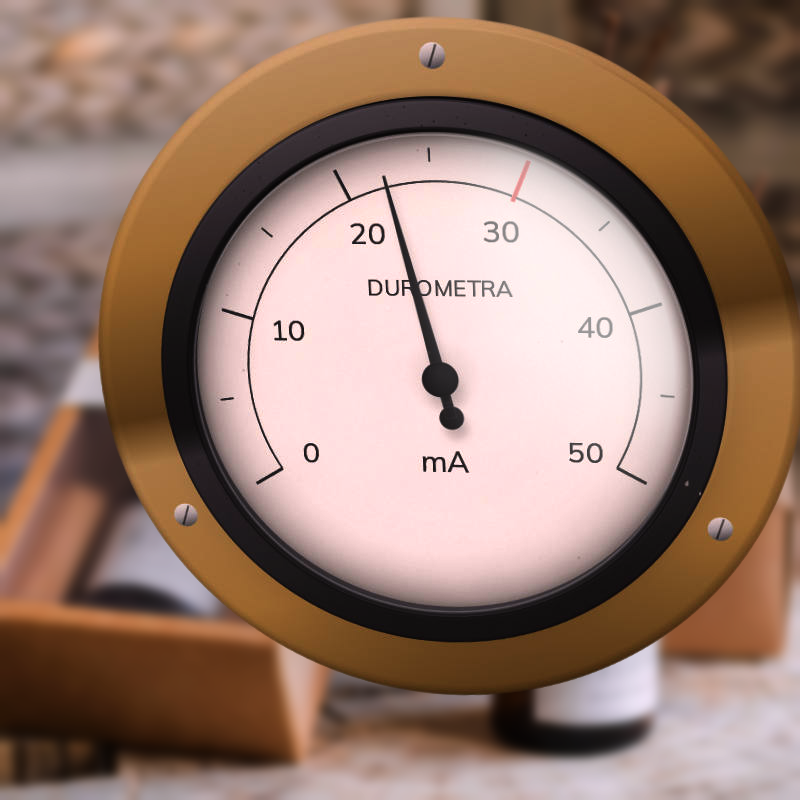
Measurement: 22.5 mA
